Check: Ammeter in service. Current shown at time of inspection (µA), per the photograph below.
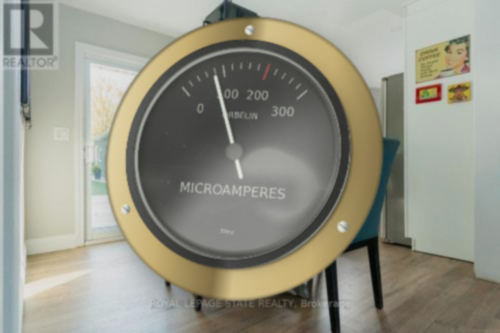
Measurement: 80 µA
